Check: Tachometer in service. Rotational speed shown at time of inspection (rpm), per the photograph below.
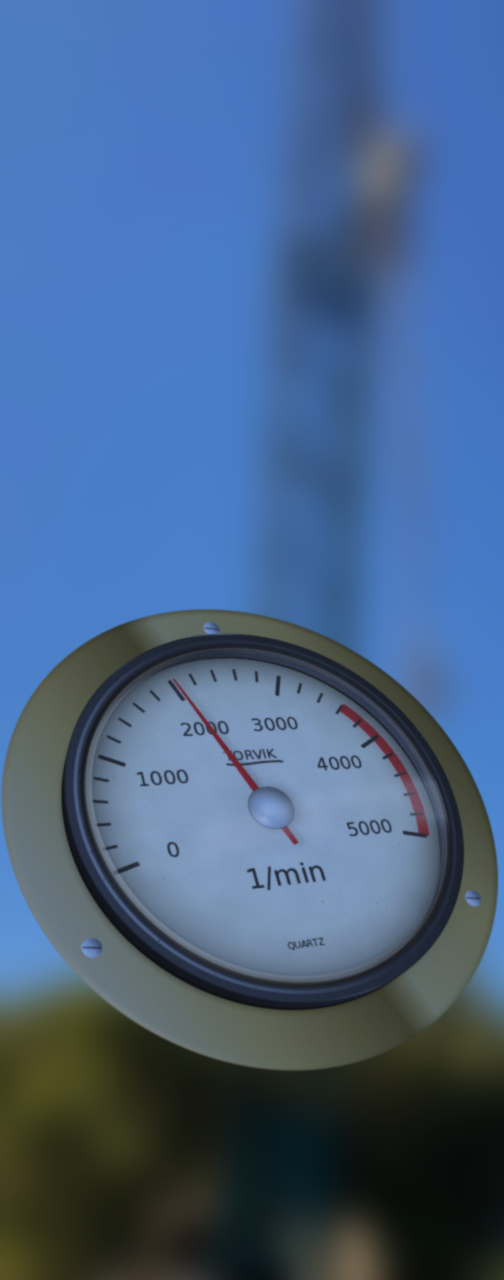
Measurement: 2000 rpm
